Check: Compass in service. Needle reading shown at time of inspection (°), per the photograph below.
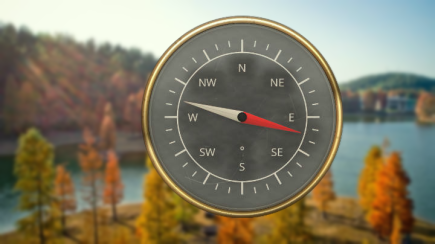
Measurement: 105 °
